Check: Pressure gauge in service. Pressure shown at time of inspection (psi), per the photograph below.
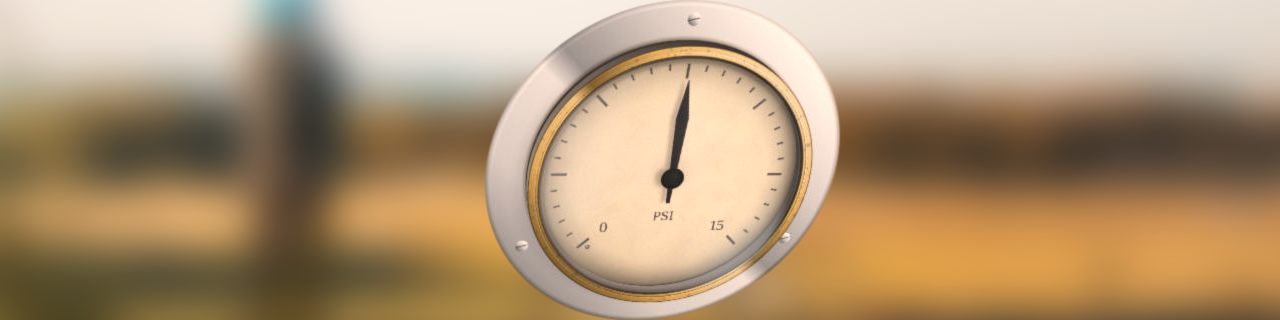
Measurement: 7.5 psi
